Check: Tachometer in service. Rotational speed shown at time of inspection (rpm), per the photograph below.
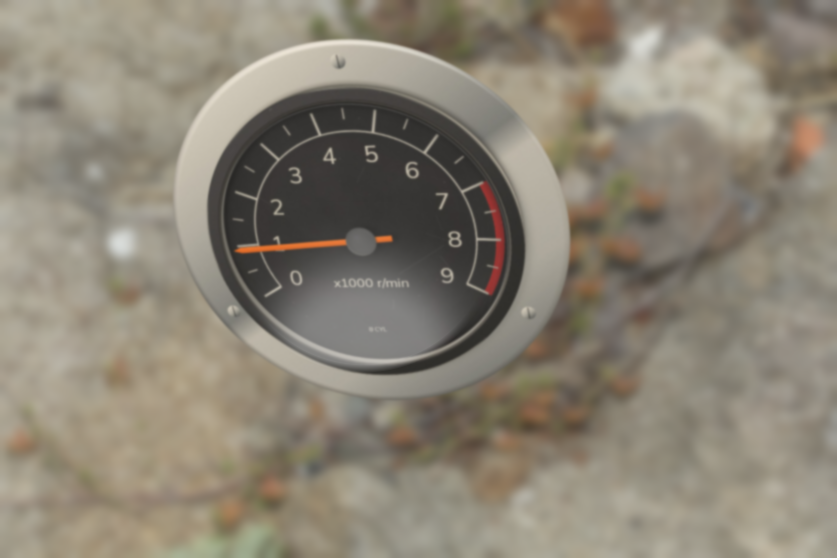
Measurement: 1000 rpm
